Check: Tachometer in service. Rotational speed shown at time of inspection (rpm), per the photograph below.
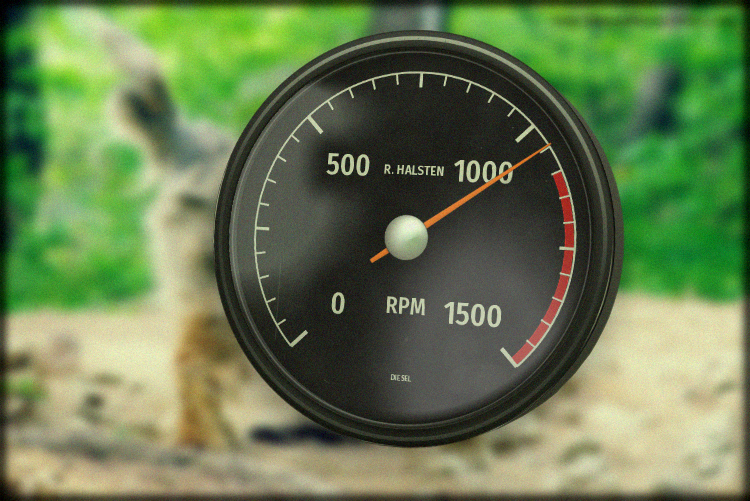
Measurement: 1050 rpm
